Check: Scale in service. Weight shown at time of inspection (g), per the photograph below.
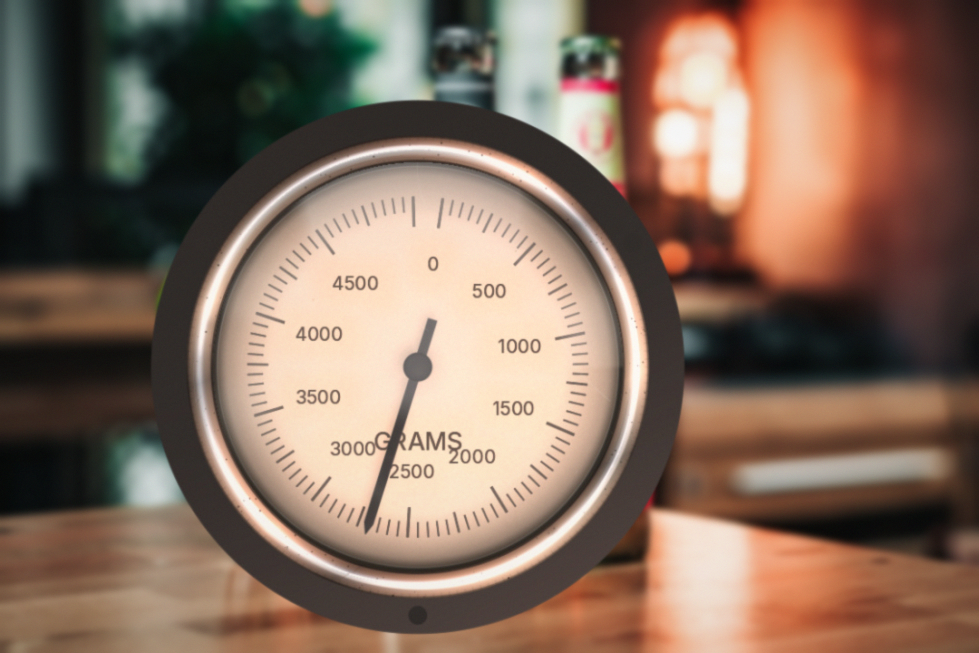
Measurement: 2700 g
